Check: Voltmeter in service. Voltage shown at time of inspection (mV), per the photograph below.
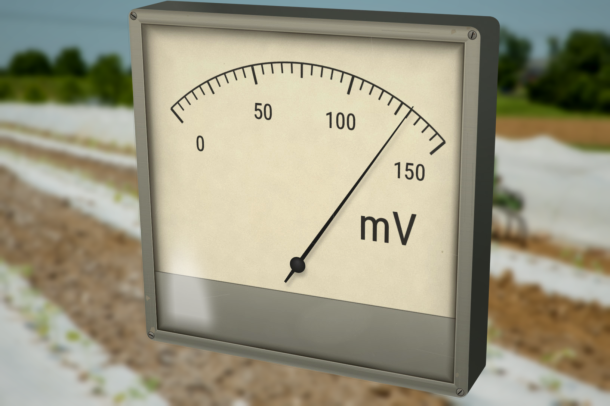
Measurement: 130 mV
